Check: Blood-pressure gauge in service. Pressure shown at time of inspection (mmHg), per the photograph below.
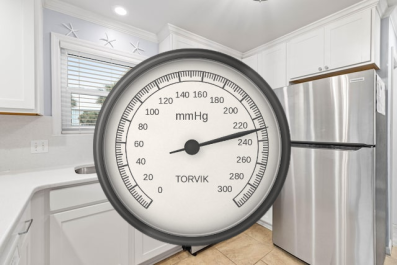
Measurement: 230 mmHg
